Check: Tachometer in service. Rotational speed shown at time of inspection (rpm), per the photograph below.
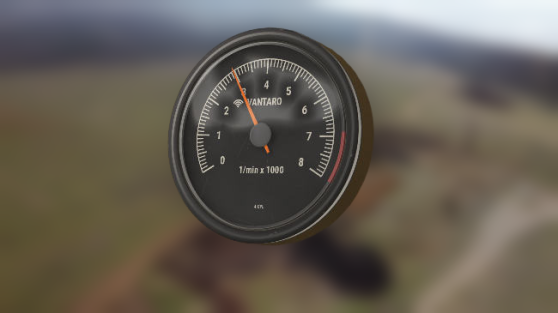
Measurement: 3000 rpm
